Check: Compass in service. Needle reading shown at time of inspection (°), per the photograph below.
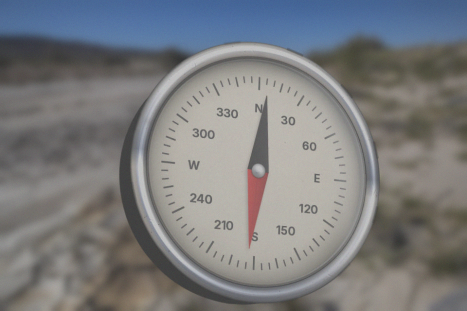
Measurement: 185 °
